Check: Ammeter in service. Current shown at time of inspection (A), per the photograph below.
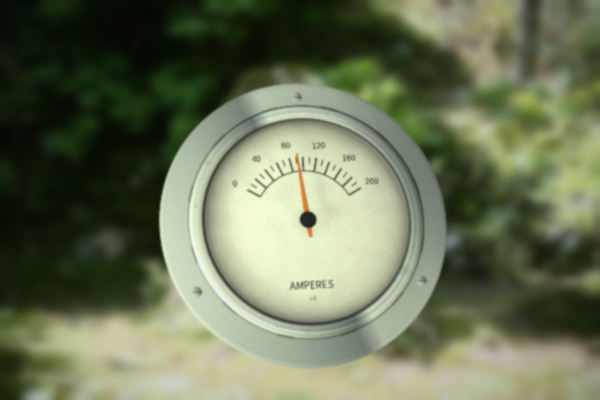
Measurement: 90 A
